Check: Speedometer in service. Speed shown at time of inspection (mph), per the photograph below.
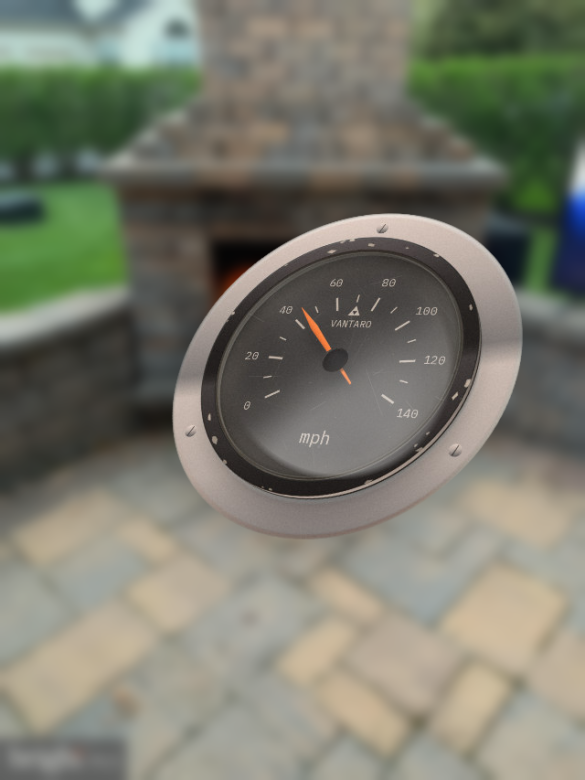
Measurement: 45 mph
